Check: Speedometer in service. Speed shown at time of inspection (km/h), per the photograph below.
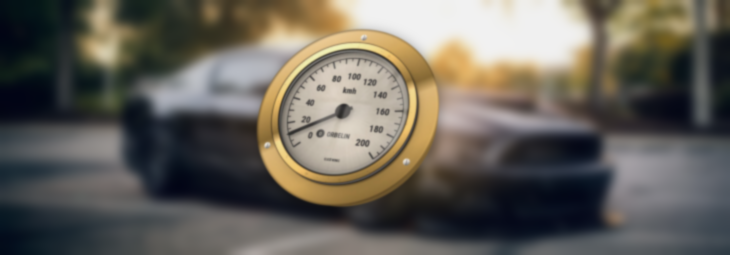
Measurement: 10 km/h
